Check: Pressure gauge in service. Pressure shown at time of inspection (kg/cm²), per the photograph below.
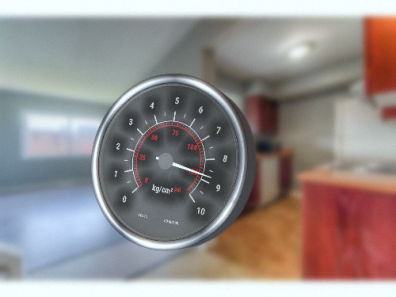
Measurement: 8.75 kg/cm²
